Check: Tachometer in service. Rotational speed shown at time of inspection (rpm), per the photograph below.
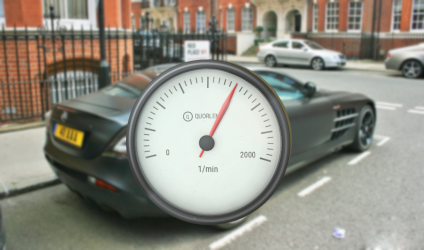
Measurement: 1250 rpm
